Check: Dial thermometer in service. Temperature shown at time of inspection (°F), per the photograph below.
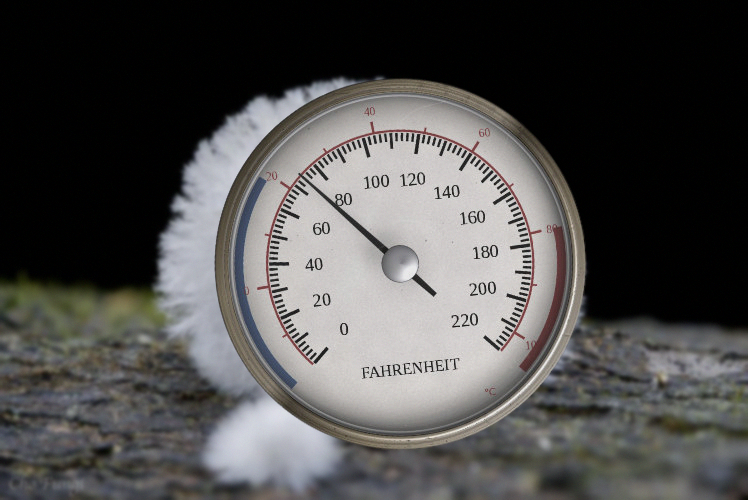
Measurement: 74 °F
